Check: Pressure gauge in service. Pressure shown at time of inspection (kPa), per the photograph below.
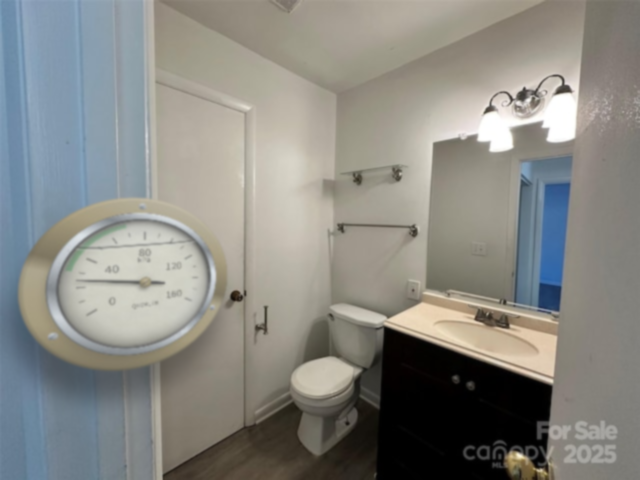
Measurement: 25 kPa
